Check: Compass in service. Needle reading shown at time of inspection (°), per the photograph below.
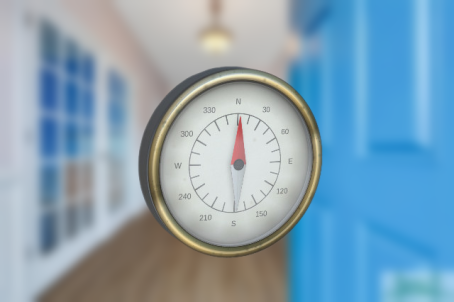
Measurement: 0 °
